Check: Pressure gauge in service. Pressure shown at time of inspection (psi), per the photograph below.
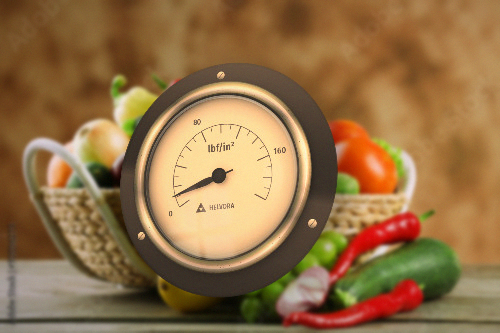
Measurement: 10 psi
